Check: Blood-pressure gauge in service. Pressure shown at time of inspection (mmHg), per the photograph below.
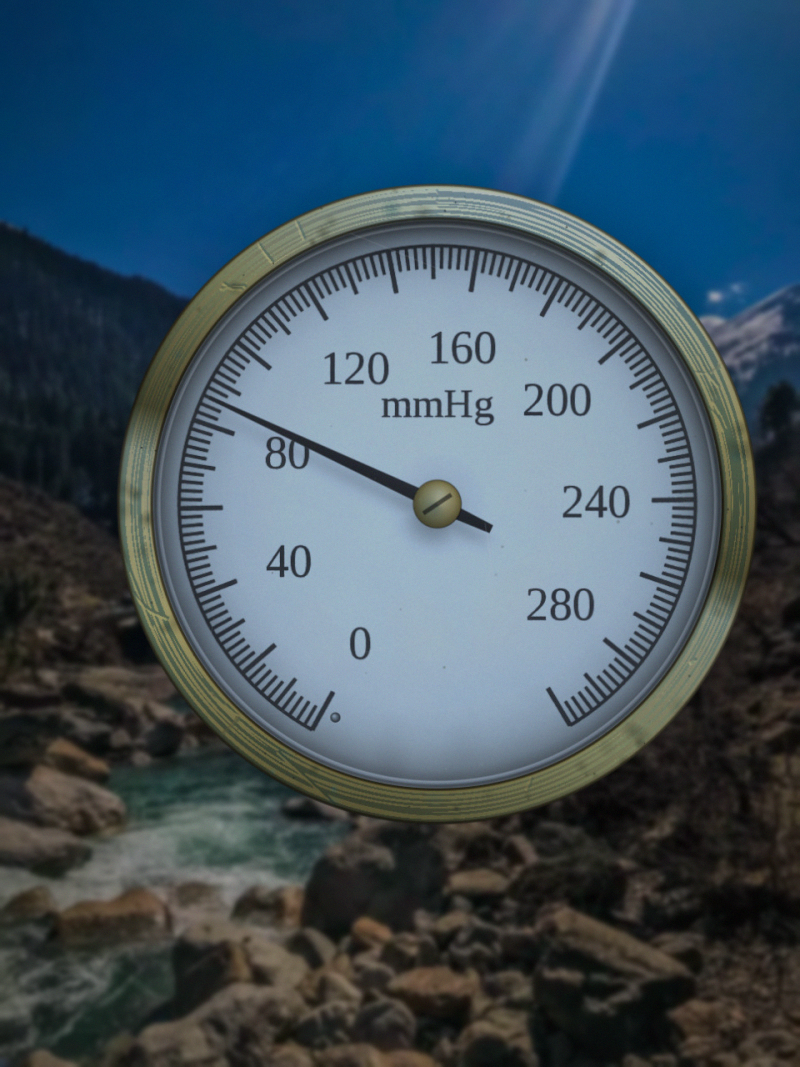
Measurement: 86 mmHg
